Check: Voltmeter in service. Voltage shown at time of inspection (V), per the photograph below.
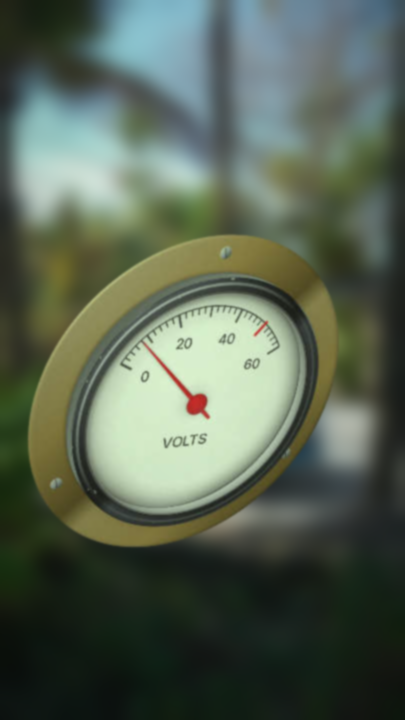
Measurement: 8 V
